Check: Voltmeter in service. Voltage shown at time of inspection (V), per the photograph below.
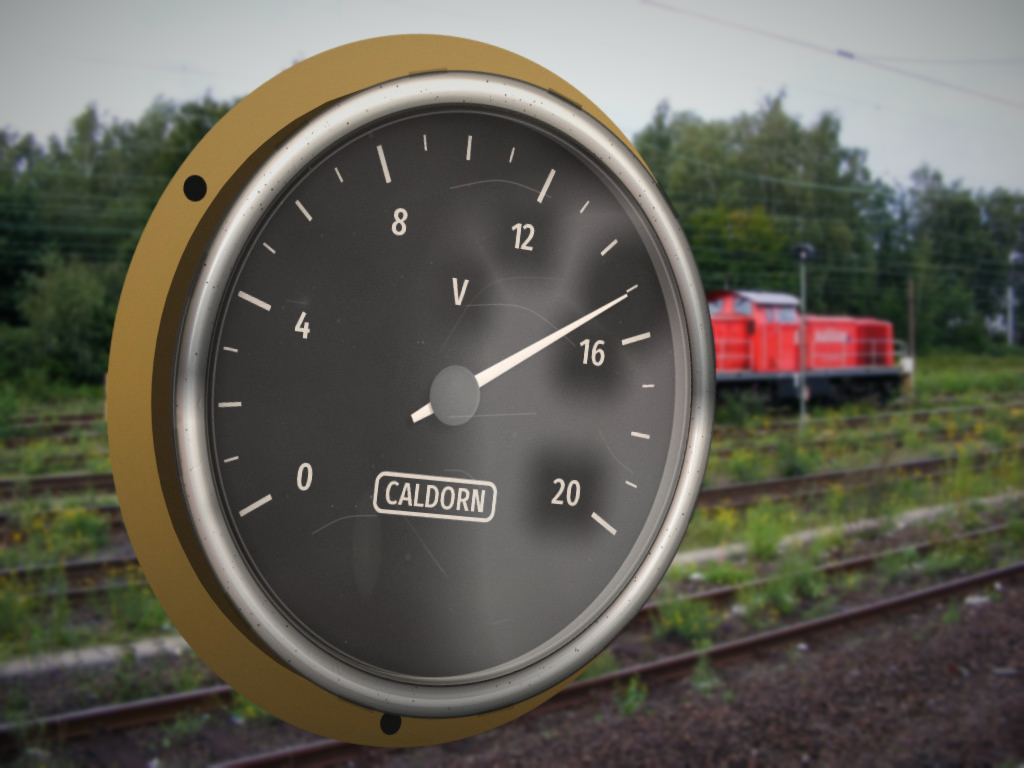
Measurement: 15 V
